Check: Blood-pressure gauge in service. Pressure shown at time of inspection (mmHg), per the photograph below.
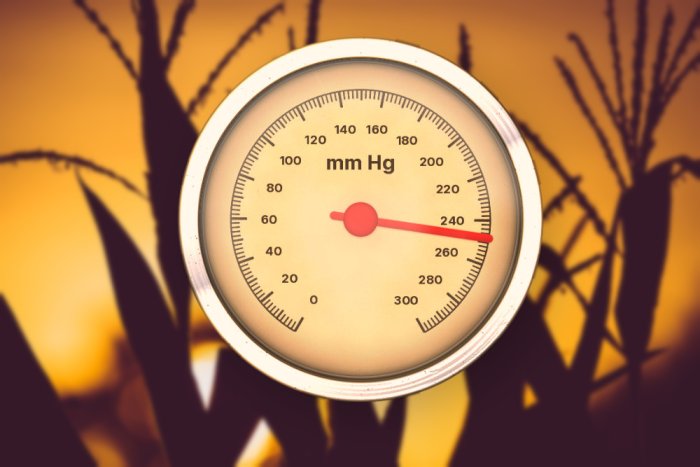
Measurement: 248 mmHg
